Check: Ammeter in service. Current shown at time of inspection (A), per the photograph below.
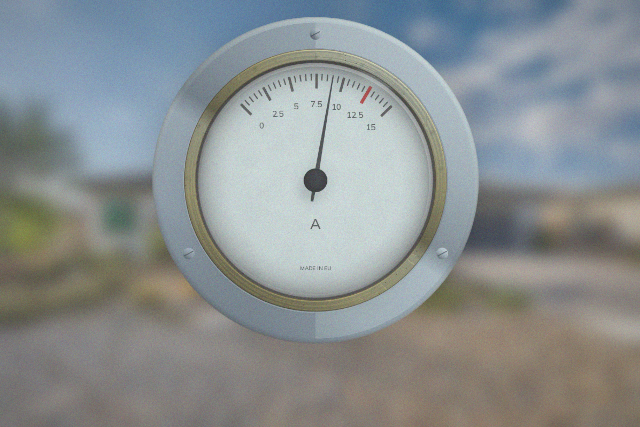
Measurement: 9 A
